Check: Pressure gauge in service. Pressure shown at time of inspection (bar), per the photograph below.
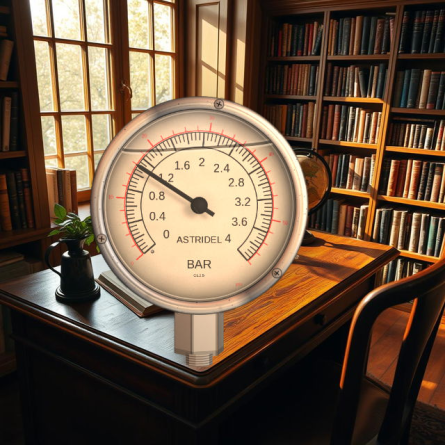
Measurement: 1.1 bar
